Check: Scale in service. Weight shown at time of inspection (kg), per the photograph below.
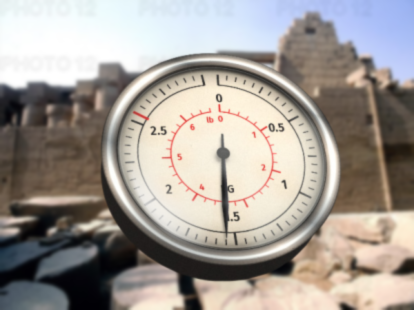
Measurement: 1.55 kg
